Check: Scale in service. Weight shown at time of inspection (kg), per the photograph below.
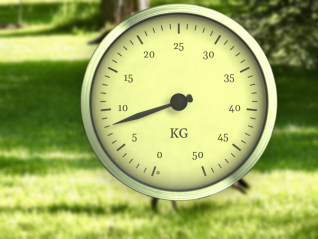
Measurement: 8 kg
